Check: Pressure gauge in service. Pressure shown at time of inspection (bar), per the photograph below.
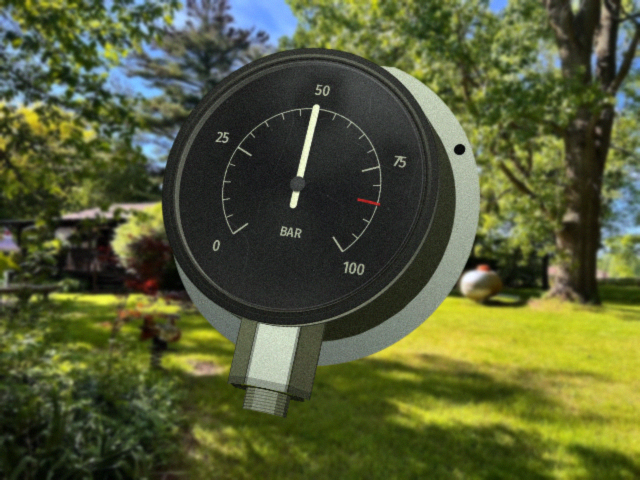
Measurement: 50 bar
